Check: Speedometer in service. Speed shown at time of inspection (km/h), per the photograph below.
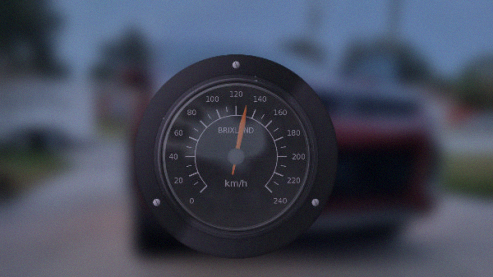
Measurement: 130 km/h
